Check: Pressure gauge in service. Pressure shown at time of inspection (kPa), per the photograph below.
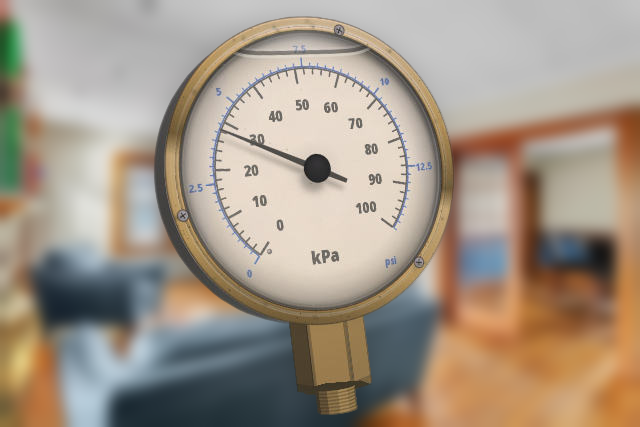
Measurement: 28 kPa
